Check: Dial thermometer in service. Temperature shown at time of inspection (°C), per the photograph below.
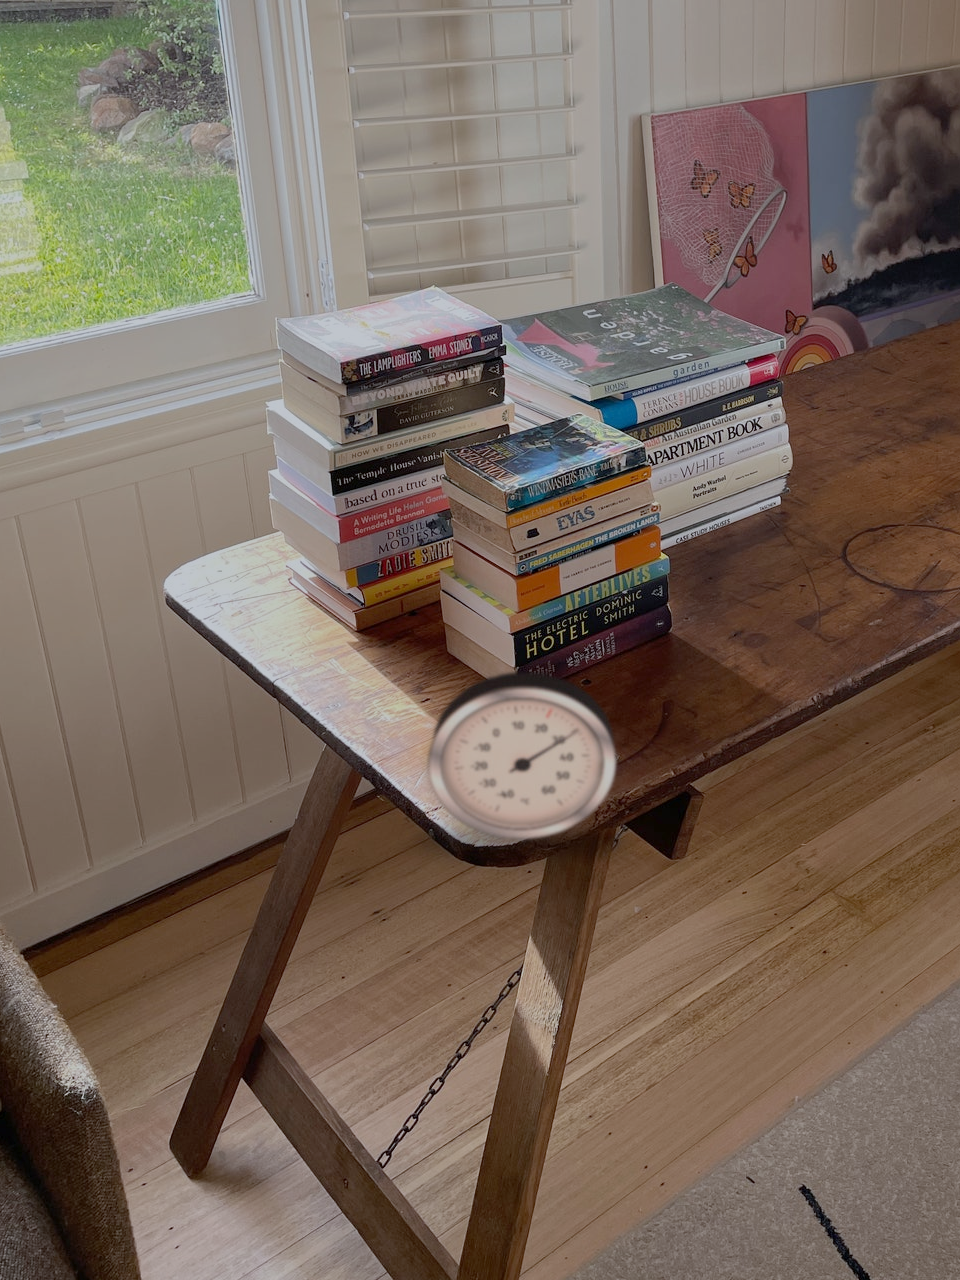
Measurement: 30 °C
